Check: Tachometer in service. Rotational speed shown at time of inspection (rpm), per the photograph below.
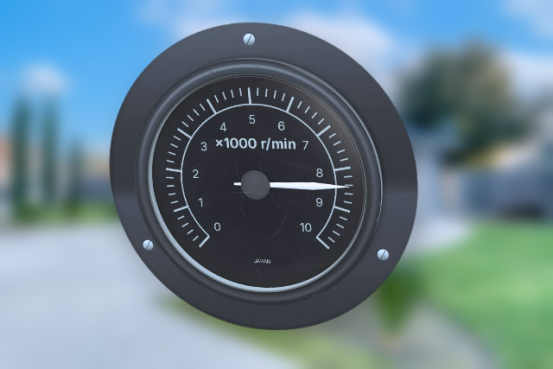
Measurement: 8400 rpm
